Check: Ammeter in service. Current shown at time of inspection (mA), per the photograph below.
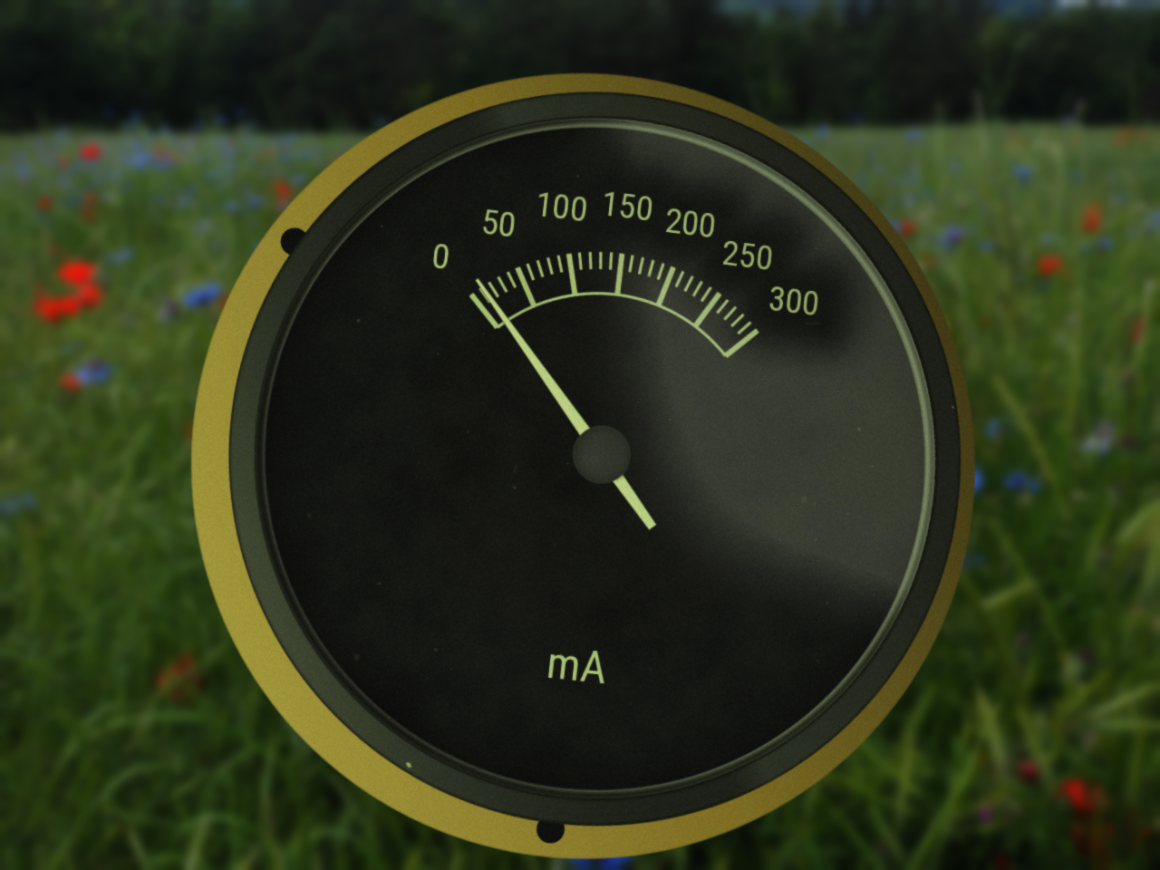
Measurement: 10 mA
